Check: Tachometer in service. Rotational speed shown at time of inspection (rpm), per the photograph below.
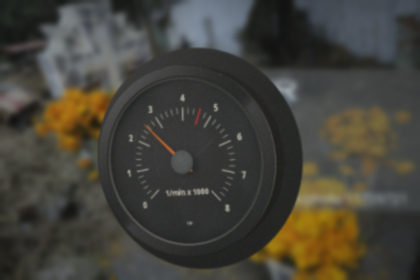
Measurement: 2600 rpm
